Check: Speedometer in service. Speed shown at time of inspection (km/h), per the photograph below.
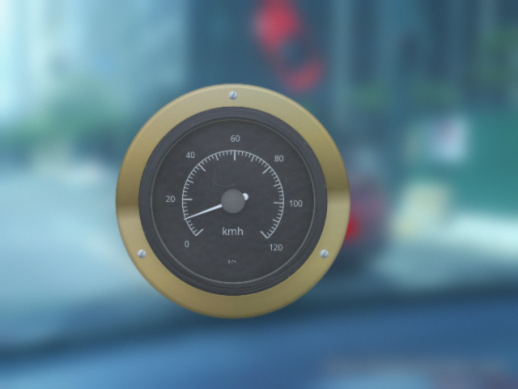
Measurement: 10 km/h
